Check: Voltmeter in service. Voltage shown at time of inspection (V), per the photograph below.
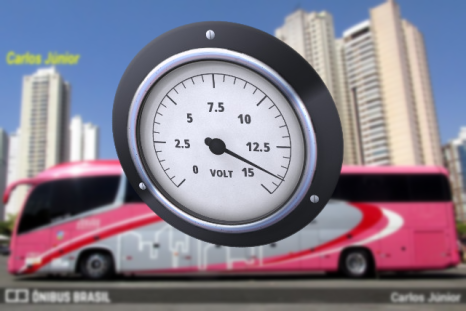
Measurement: 14 V
